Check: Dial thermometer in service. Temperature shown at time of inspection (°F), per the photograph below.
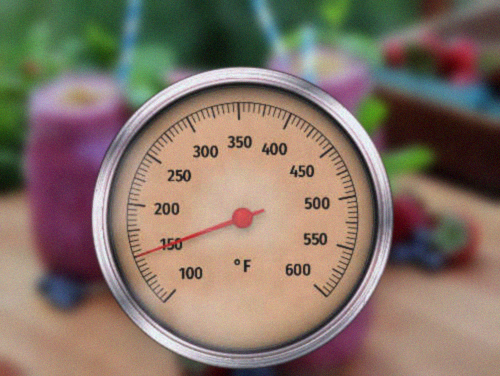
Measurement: 150 °F
